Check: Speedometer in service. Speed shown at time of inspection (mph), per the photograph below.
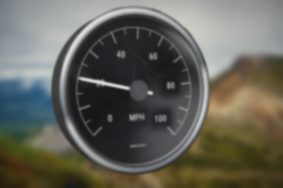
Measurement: 20 mph
